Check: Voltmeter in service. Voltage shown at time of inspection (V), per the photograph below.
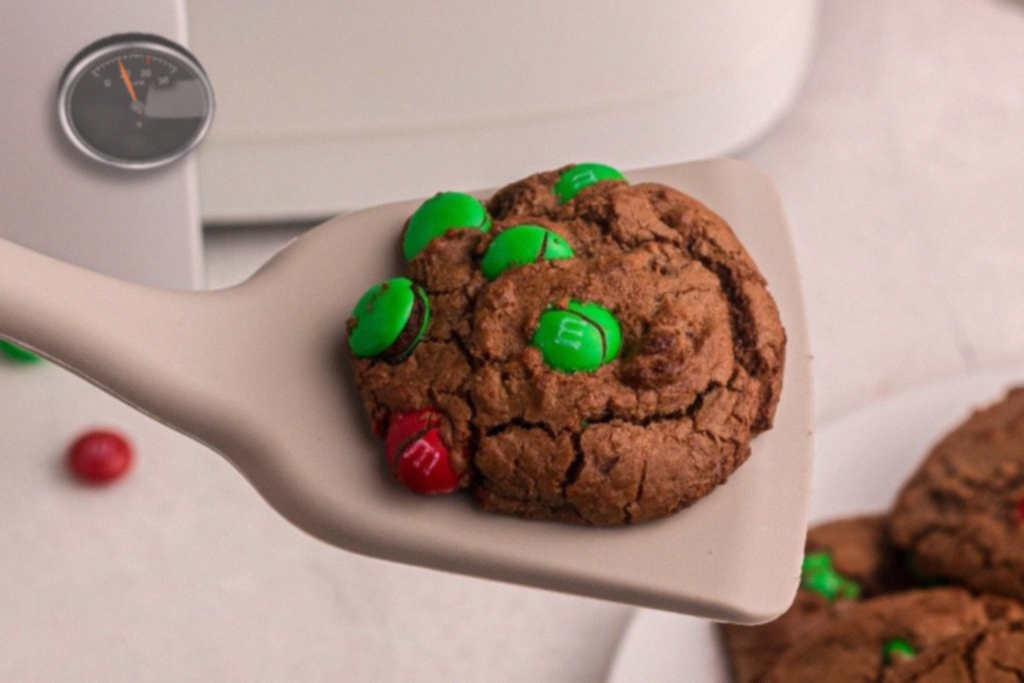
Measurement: 10 V
